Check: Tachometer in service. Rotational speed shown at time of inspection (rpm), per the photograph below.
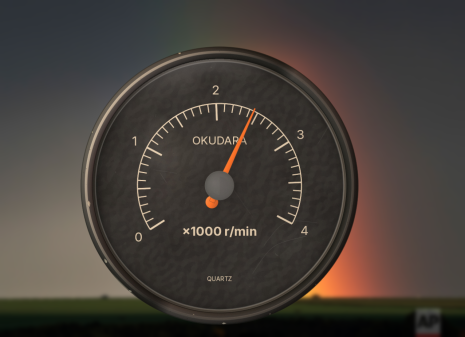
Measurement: 2450 rpm
